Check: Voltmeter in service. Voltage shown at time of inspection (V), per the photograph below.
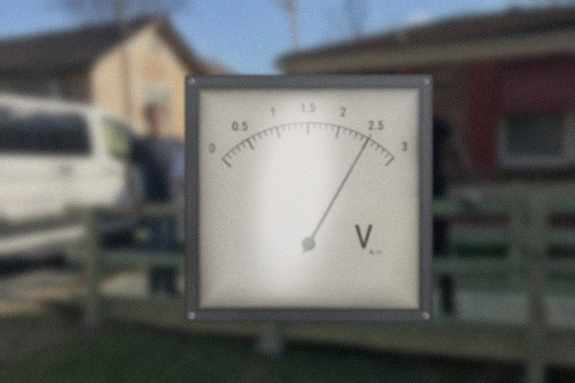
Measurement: 2.5 V
